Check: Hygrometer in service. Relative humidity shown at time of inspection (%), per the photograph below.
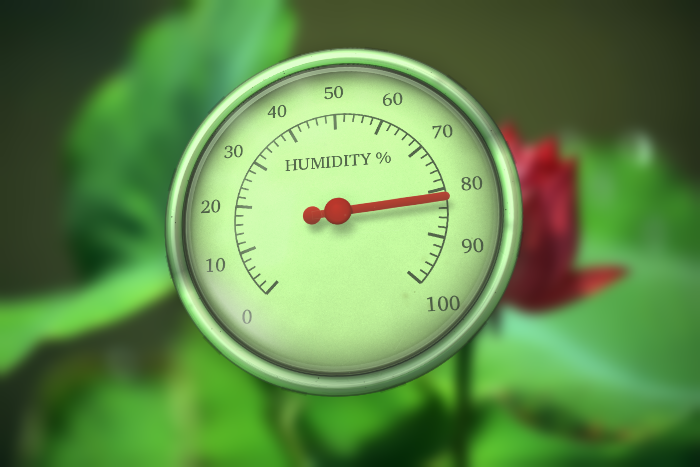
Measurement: 82 %
